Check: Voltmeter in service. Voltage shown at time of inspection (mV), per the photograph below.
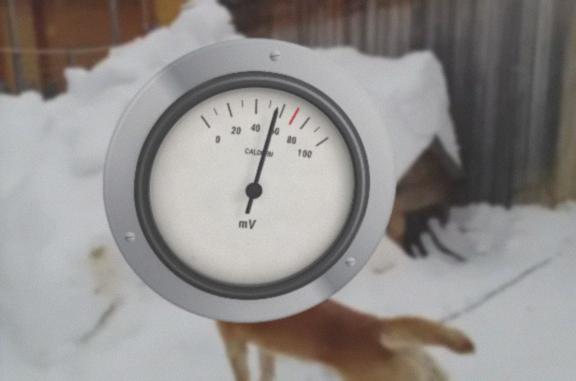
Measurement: 55 mV
